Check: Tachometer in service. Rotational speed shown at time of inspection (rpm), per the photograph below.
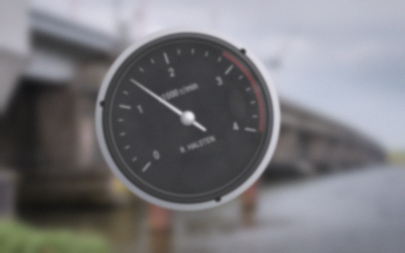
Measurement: 1400 rpm
